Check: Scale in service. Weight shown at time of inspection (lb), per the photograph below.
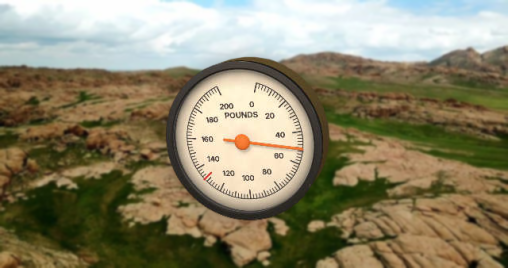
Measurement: 50 lb
